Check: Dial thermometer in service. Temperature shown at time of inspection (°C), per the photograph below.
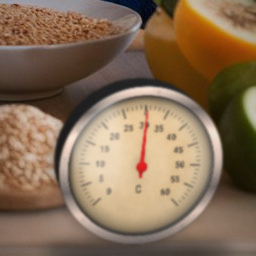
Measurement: 30 °C
